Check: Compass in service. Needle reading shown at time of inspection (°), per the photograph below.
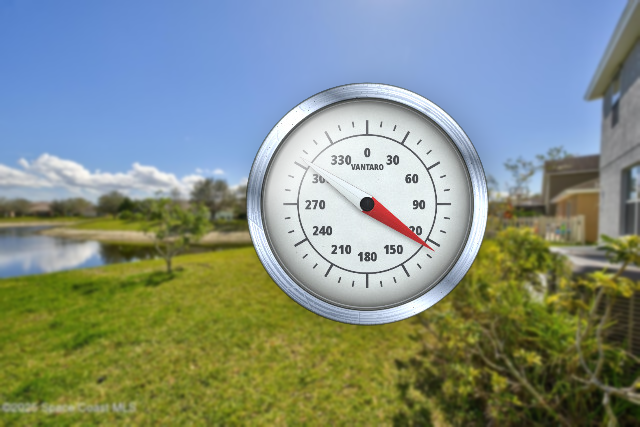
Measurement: 125 °
